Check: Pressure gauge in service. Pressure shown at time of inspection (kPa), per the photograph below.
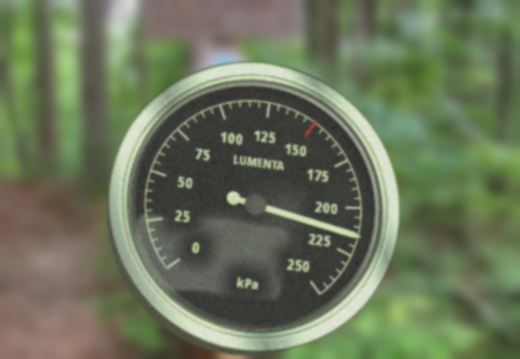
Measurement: 215 kPa
